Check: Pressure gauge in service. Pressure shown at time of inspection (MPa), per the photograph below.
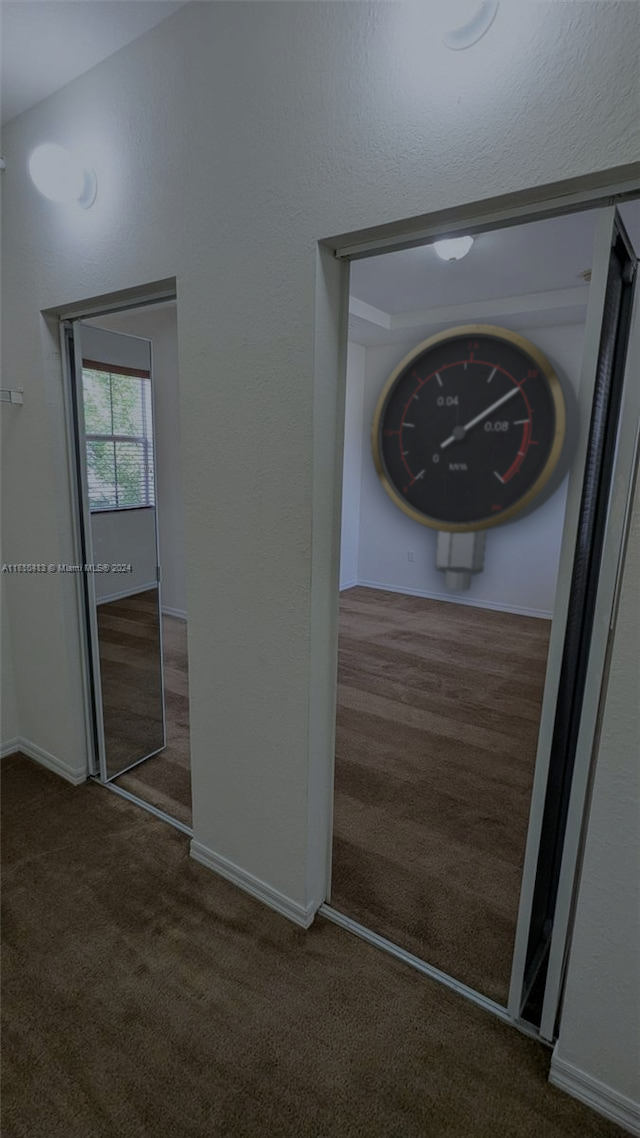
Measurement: 0.07 MPa
